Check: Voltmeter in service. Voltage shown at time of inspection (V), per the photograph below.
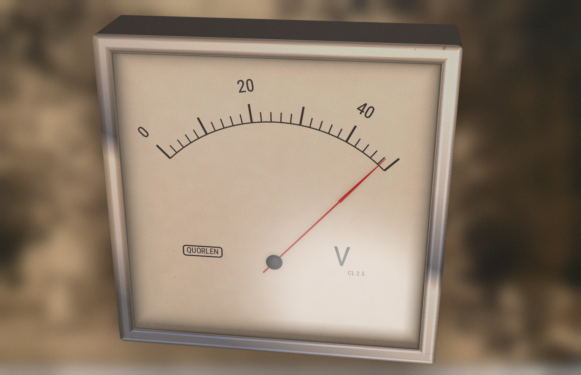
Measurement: 48 V
